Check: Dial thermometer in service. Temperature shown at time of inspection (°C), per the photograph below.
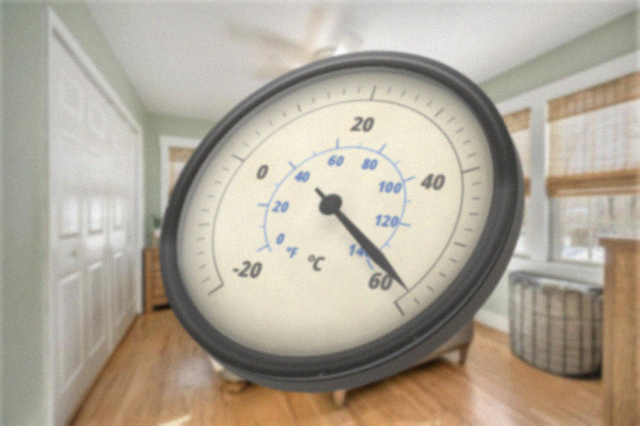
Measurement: 58 °C
